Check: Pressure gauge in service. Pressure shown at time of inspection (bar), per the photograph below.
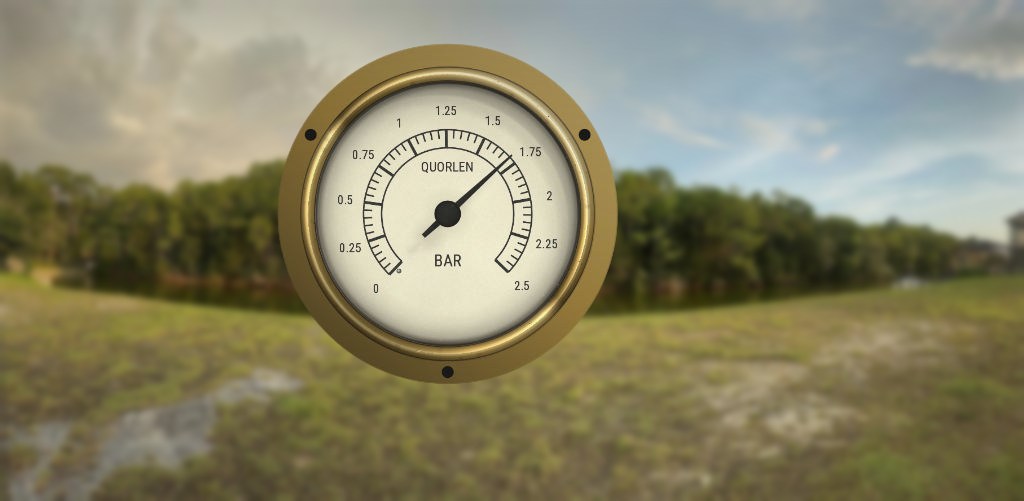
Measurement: 1.7 bar
